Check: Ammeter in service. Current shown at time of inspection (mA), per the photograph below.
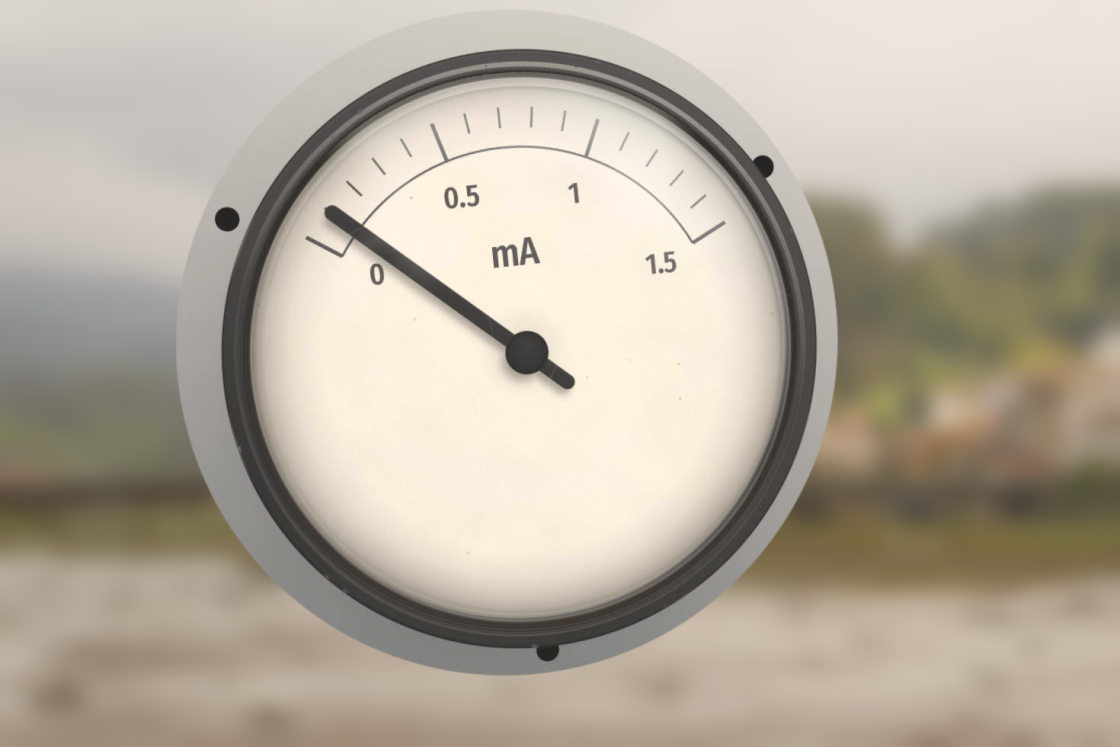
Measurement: 0.1 mA
